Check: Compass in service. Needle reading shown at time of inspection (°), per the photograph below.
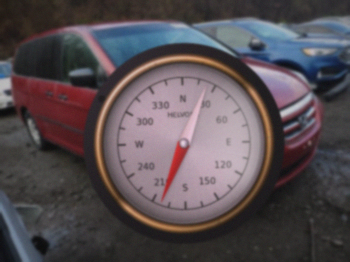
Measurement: 202.5 °
